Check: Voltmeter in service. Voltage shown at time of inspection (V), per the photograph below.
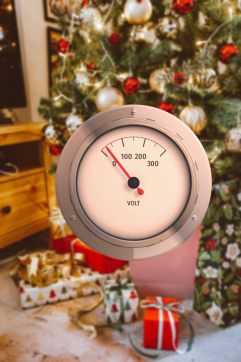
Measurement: 25 V
